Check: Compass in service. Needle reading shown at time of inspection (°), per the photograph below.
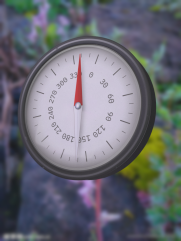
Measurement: 340 °
